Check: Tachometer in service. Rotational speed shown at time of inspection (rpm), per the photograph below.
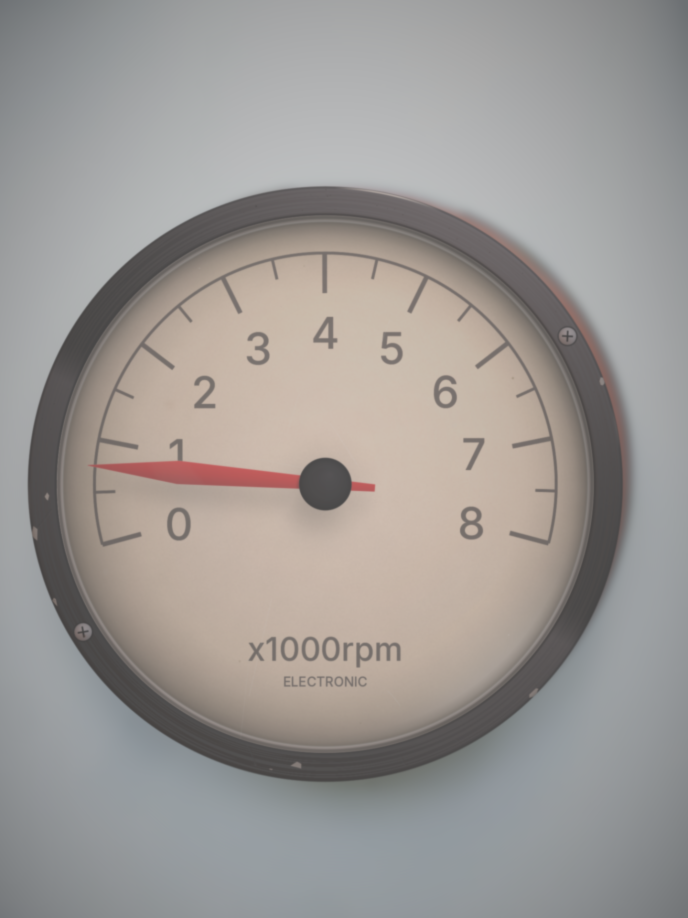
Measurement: 750 rpm
